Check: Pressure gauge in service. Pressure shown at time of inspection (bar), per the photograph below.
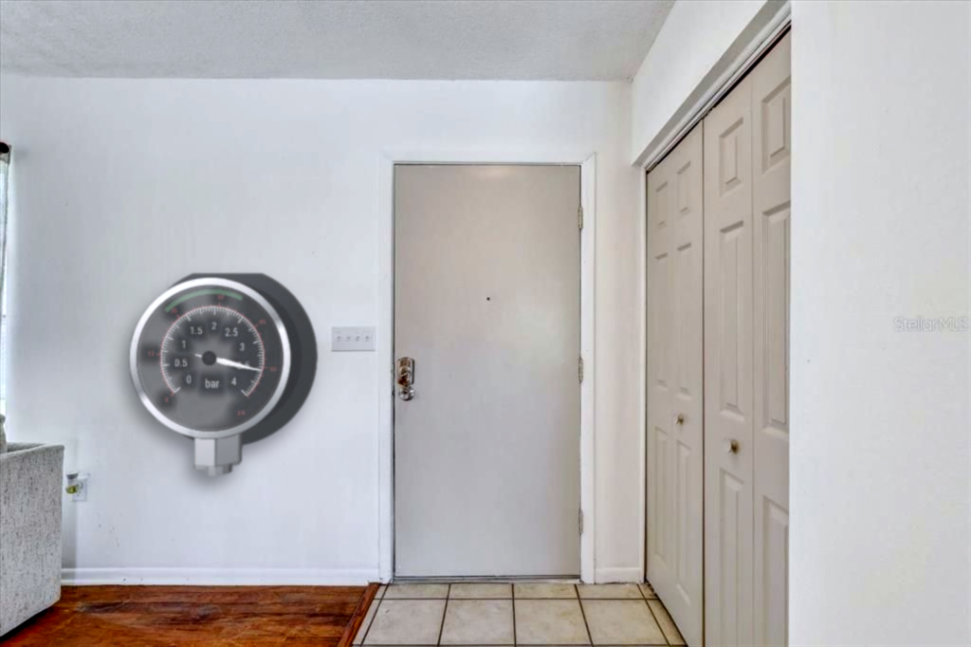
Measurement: 3.5 bar
